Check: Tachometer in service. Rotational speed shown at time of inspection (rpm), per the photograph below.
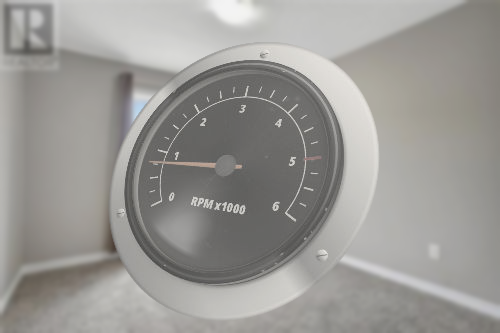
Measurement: 750 rpm
